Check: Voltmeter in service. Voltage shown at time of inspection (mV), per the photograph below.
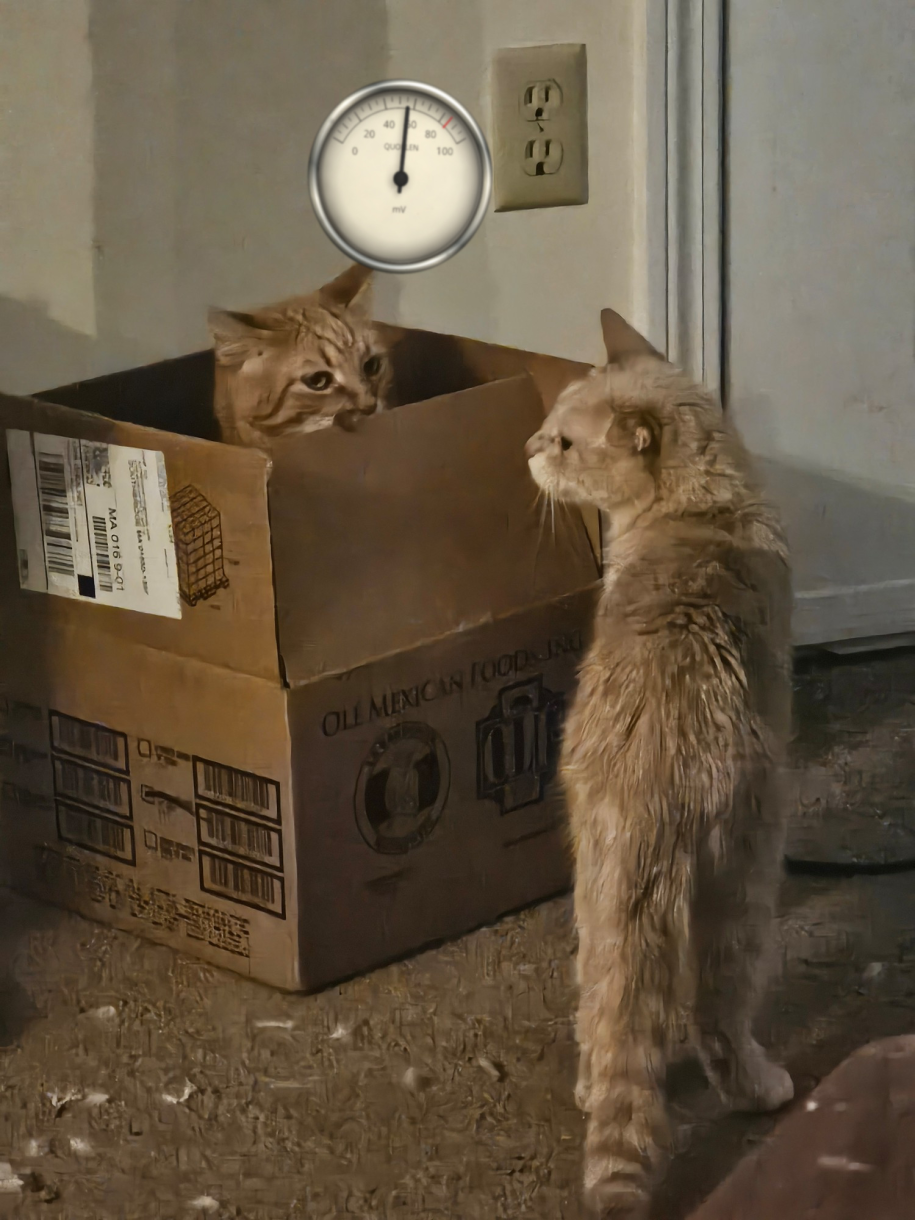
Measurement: 55 mV
